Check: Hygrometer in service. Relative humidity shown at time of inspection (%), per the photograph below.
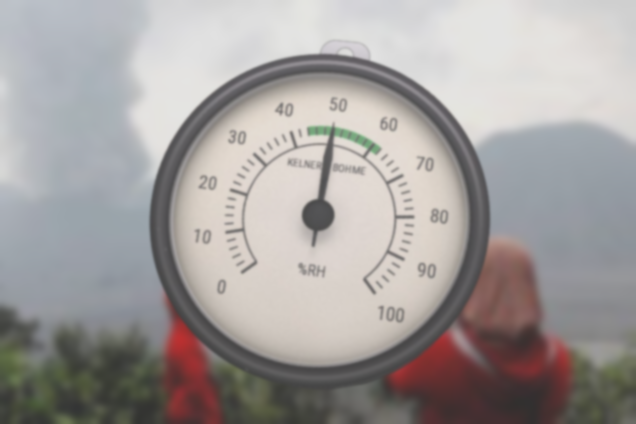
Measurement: 50 %
